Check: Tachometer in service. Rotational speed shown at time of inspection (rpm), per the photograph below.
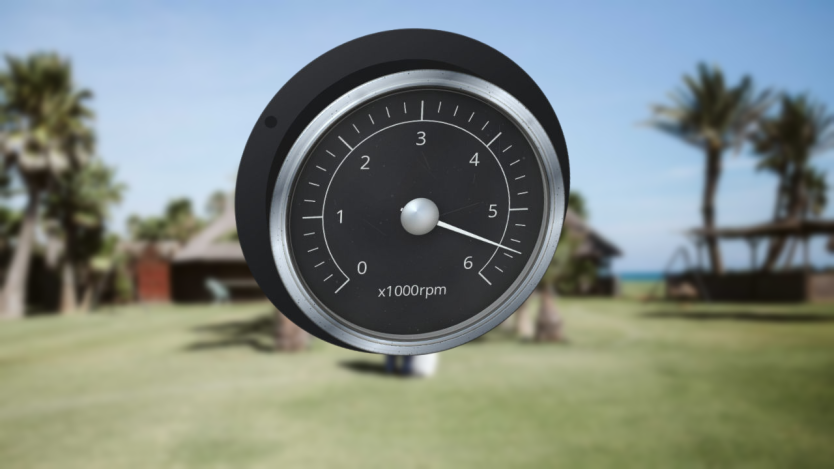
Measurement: 5500 rpm
